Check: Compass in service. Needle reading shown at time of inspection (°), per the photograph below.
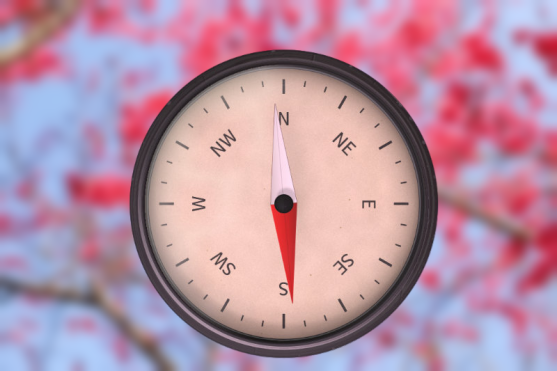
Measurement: 175 °
